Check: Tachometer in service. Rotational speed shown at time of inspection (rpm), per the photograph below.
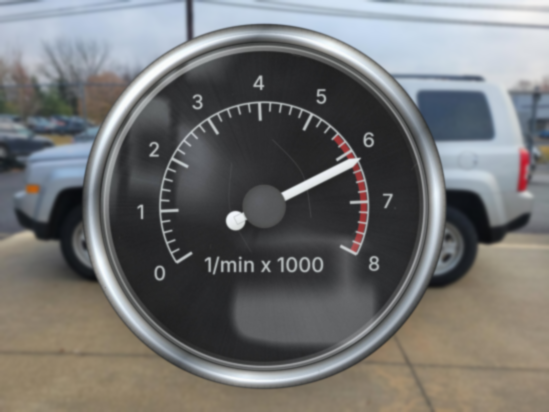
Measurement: 6200 rpm
